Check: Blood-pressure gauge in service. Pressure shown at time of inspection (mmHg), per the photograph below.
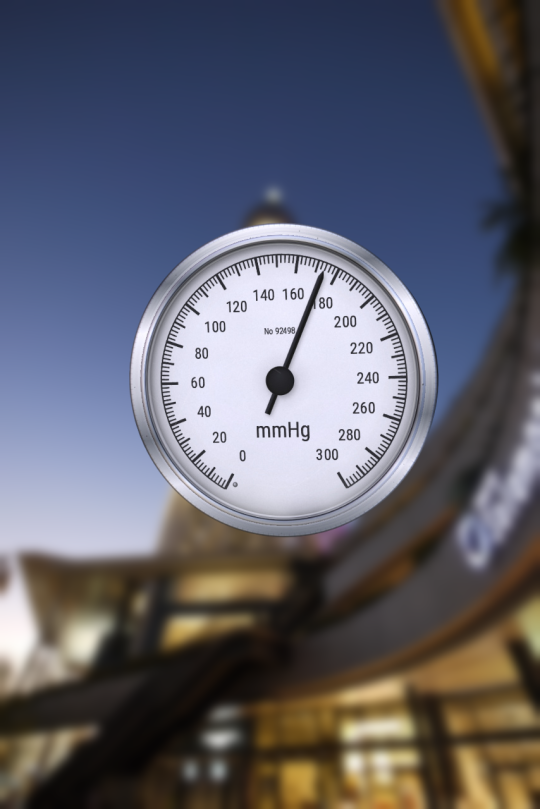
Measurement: 174 mmHg
